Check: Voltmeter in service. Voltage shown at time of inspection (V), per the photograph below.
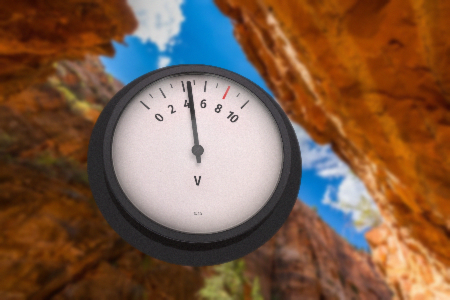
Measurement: 4.5 V
